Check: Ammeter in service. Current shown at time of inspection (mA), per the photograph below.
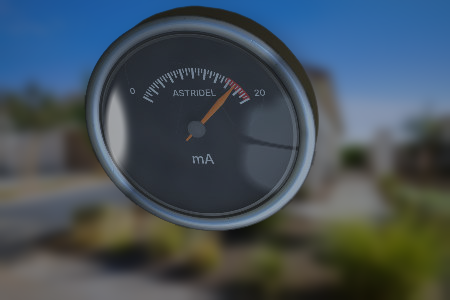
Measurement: 17 mA
